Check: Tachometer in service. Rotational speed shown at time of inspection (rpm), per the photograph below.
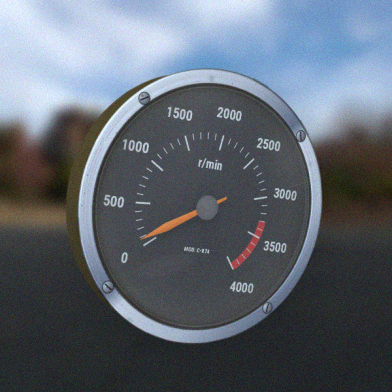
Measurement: 100 rpm
